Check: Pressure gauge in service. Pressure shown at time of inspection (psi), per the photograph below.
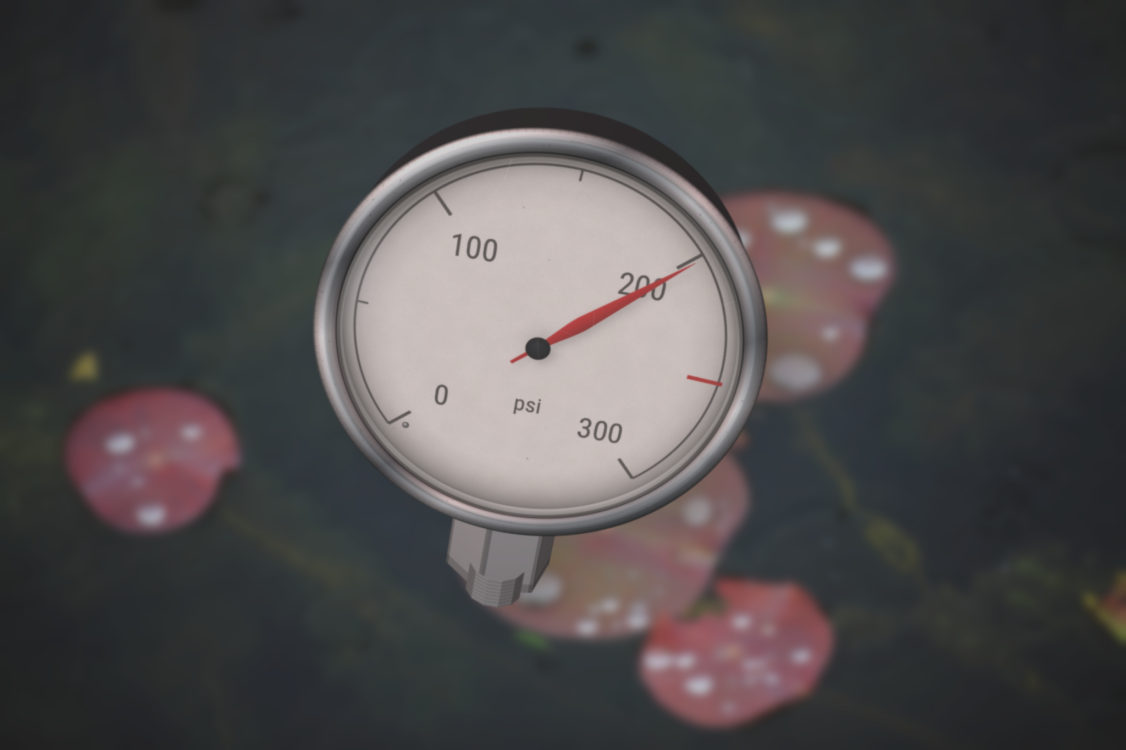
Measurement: 200 psi
